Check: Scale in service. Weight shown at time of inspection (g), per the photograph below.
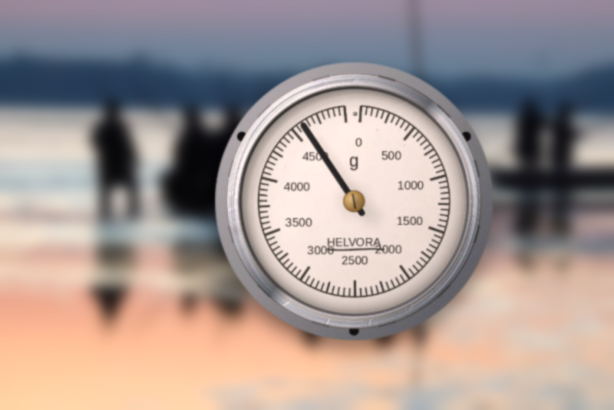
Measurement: 4600 g
